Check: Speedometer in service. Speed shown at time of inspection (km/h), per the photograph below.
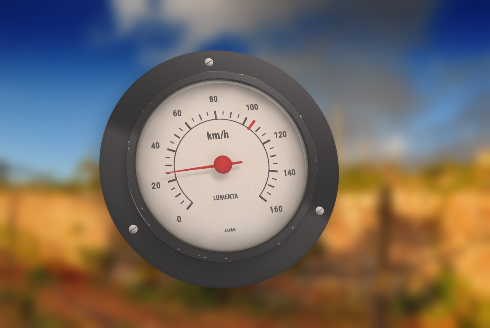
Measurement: 25 km/h
